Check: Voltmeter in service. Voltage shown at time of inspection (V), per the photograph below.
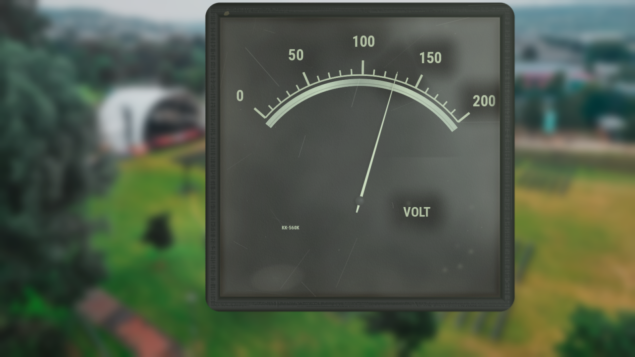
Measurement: 130 V
